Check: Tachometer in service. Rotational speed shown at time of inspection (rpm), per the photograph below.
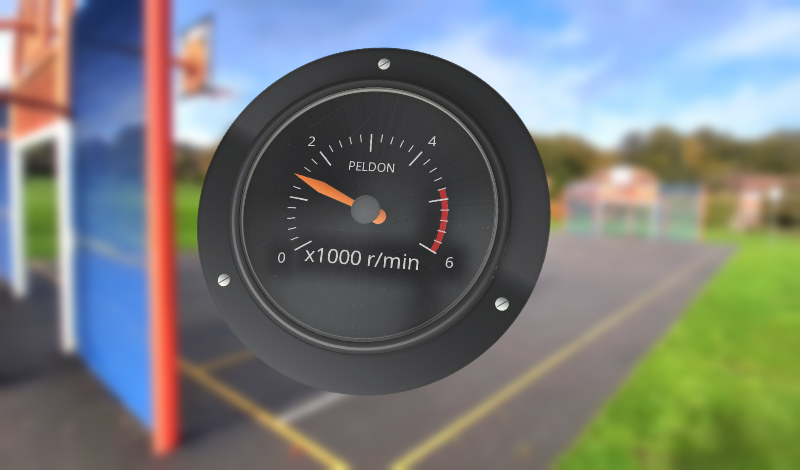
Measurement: 1400 rpm
